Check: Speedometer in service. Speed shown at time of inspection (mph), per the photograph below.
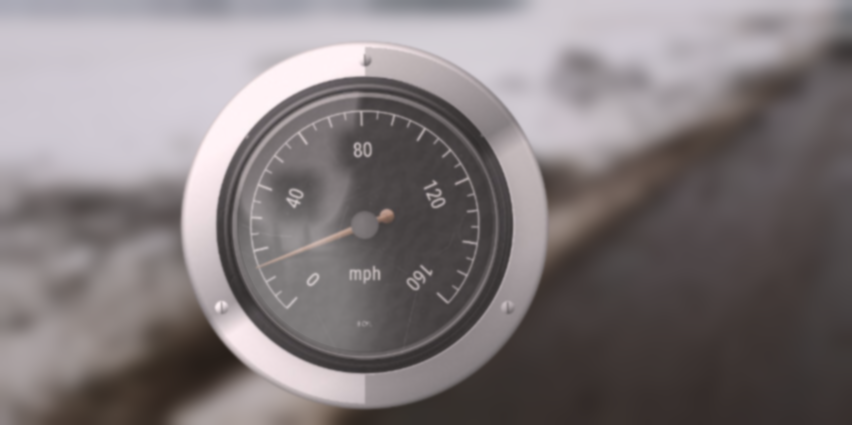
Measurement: 15 mph
